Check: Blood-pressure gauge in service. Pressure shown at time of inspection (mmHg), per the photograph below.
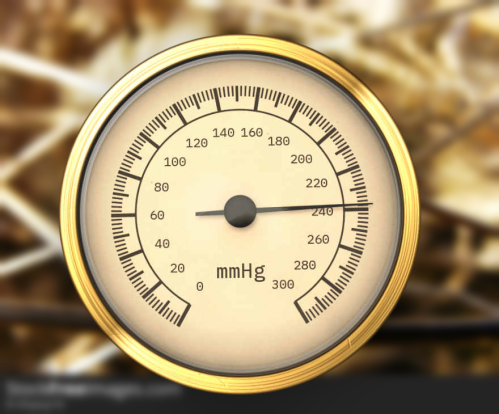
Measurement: 238 mmHg
